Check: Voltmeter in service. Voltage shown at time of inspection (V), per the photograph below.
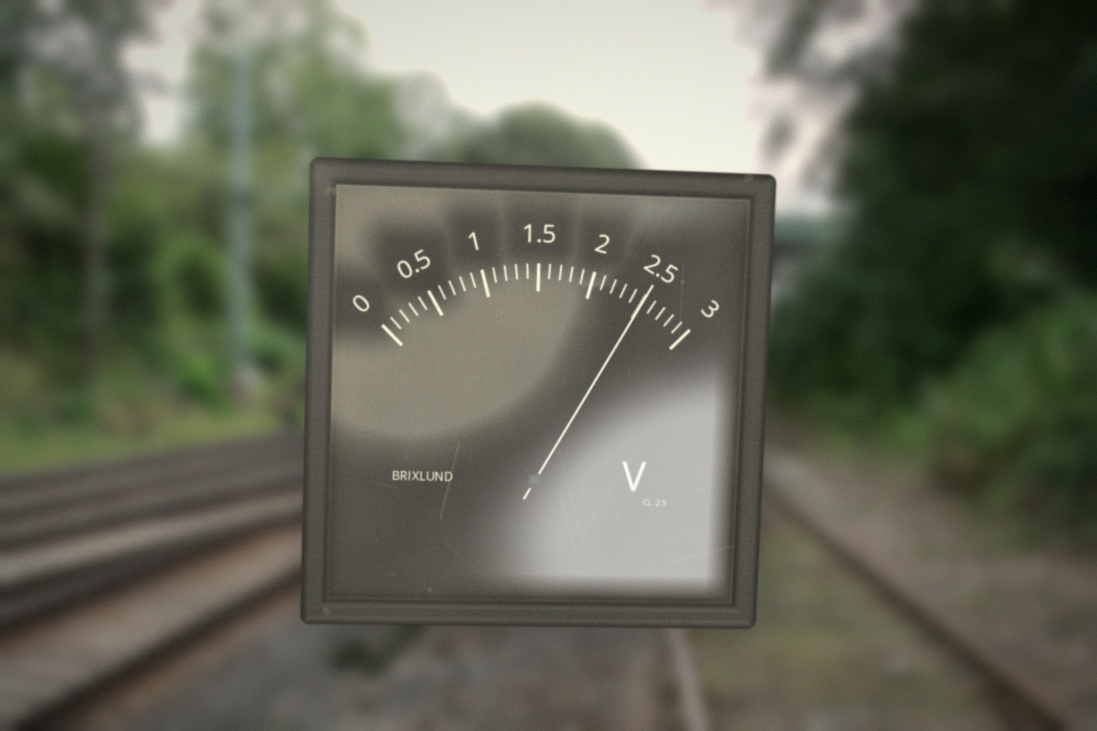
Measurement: 2.5 V
